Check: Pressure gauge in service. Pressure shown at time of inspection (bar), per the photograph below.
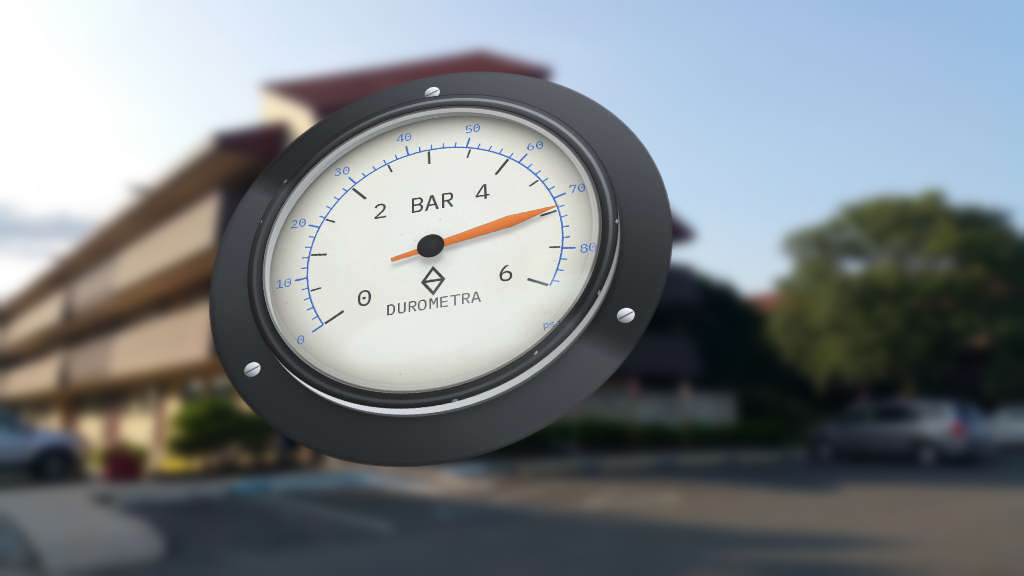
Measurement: 5 bar
